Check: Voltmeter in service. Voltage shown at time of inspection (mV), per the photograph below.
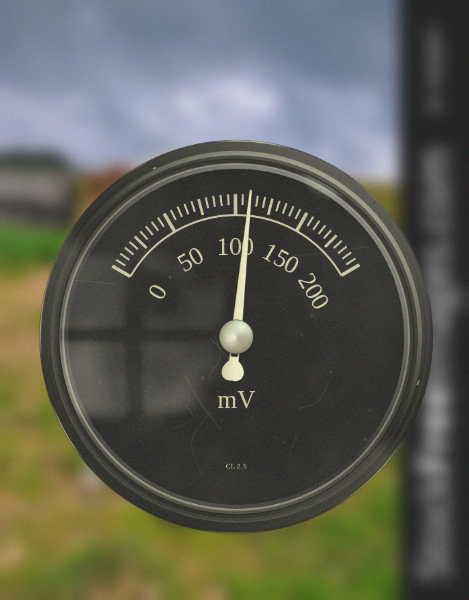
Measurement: 110 mV
